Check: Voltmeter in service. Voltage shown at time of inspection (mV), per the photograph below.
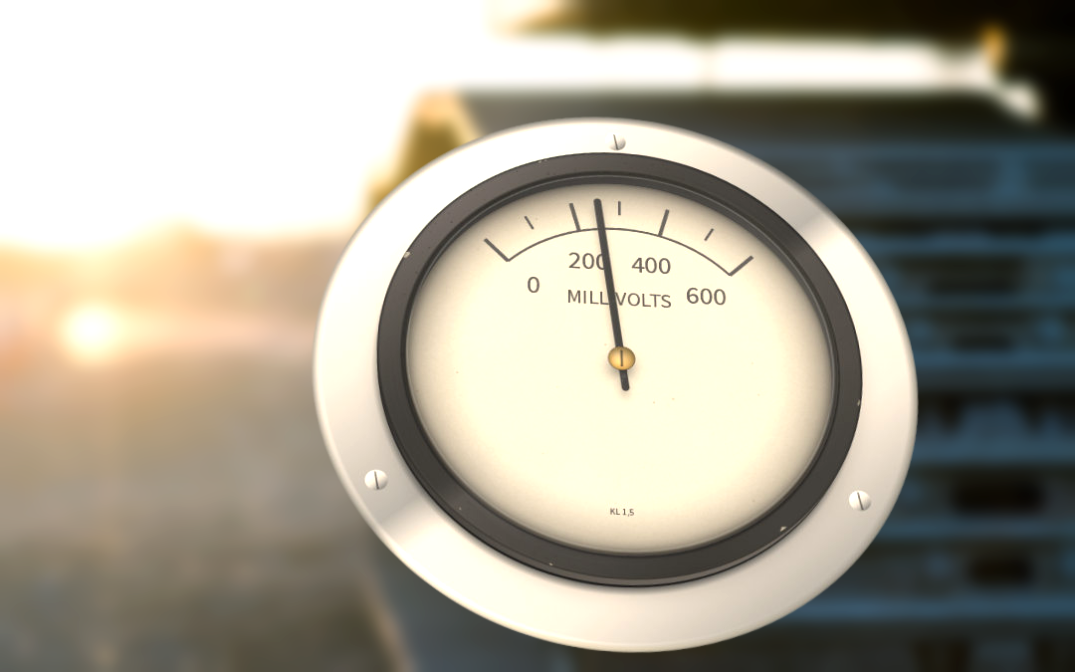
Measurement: 250 mV
